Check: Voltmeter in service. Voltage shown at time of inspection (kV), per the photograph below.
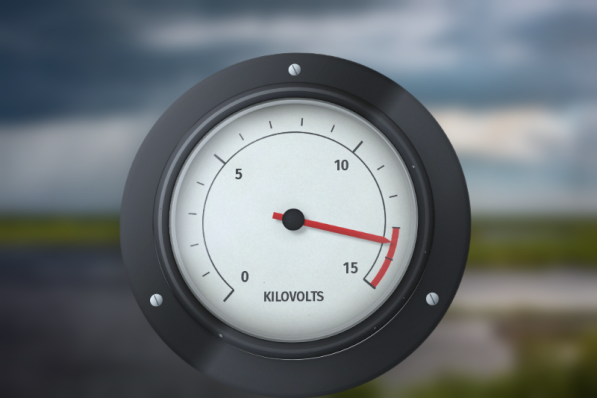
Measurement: 13.5 kV
